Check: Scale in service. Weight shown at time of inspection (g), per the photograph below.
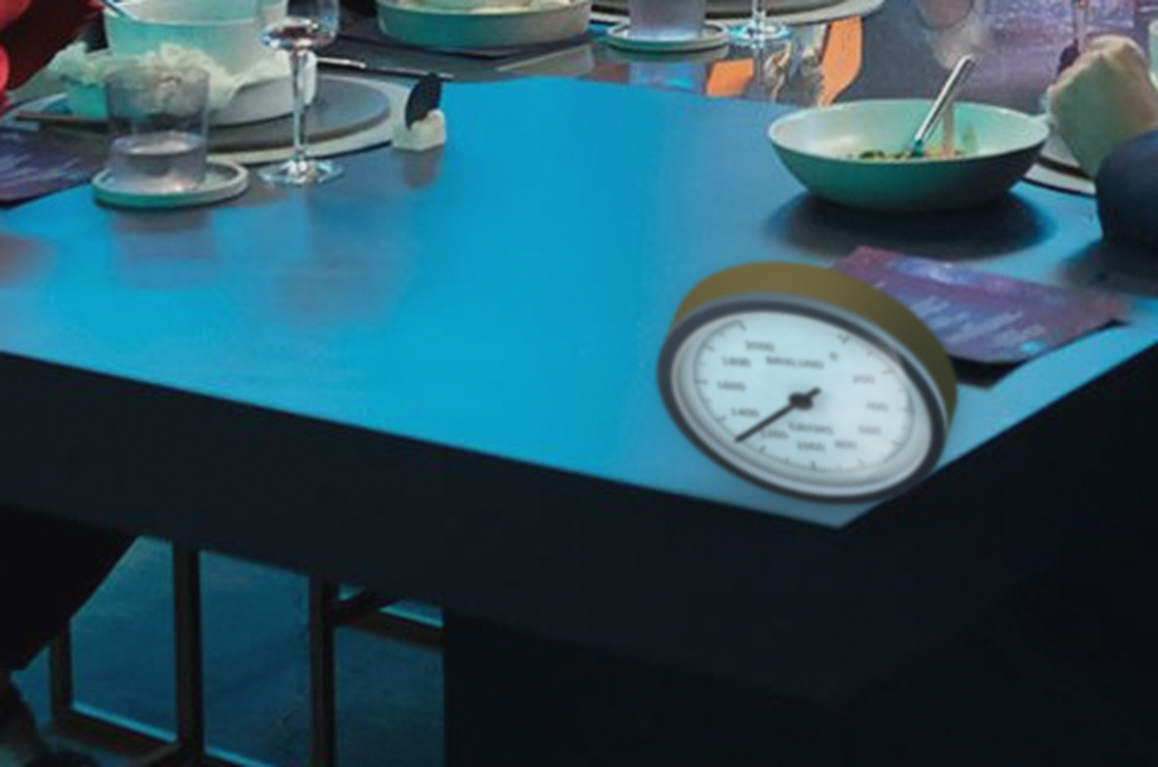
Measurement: 1300 g
